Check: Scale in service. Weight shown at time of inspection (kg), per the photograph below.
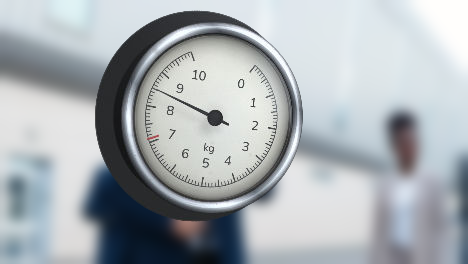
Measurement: 8.5 kg
